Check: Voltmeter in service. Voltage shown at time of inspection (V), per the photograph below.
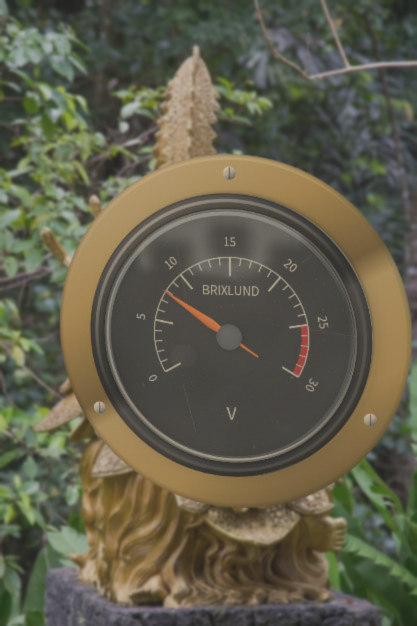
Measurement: 8 V
